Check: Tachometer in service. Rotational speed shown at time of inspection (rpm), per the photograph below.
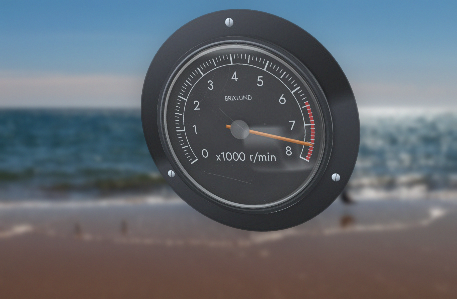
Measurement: 7500 rpm
